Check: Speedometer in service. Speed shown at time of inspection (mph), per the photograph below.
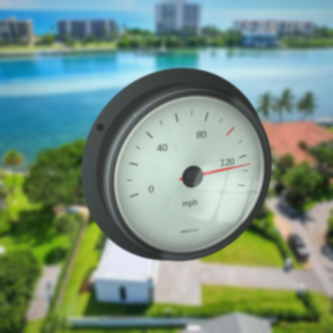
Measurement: 125 mph
